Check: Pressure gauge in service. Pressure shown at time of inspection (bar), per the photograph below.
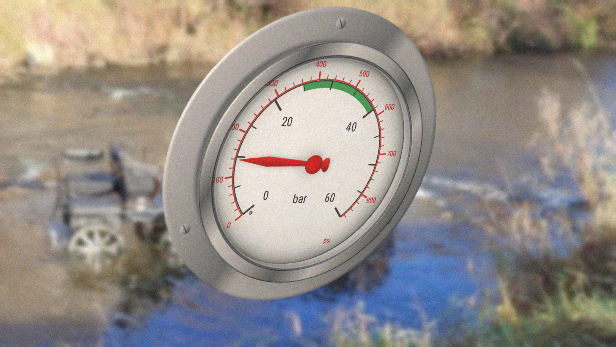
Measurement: 10 bar
